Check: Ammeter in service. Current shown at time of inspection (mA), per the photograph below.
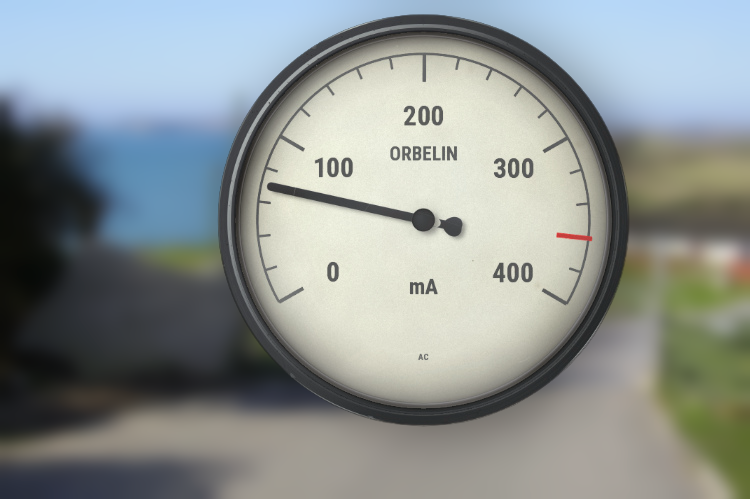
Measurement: 70 mA
